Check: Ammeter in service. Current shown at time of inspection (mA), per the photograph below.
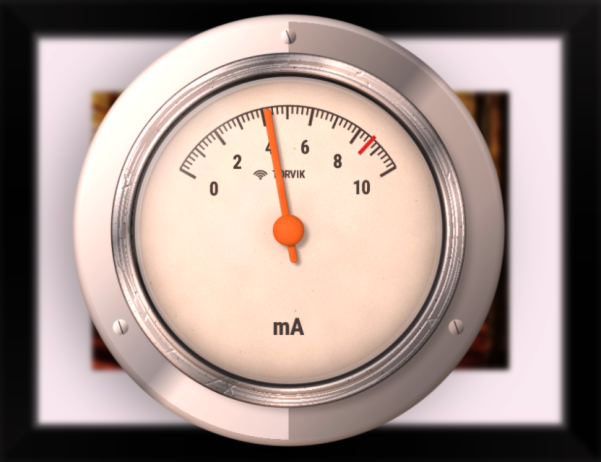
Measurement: 4.2 mA
